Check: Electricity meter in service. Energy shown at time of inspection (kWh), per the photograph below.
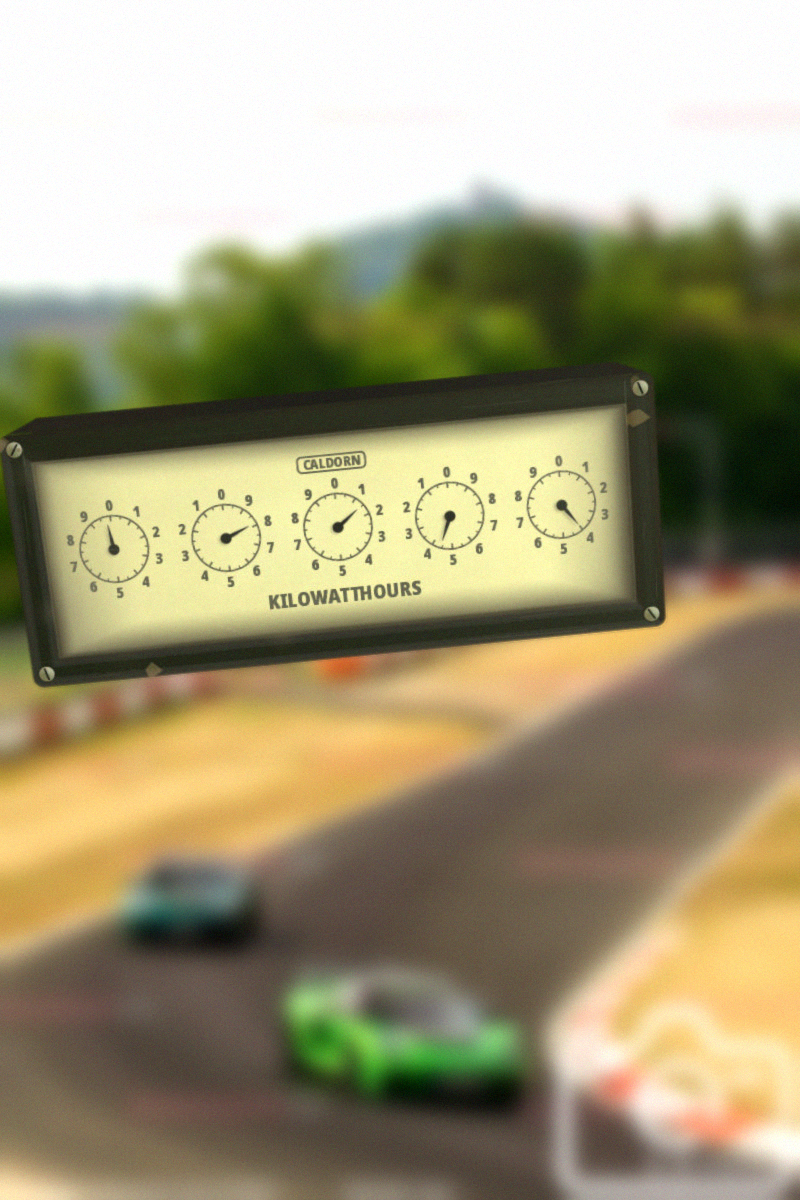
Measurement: 98144 kWh
